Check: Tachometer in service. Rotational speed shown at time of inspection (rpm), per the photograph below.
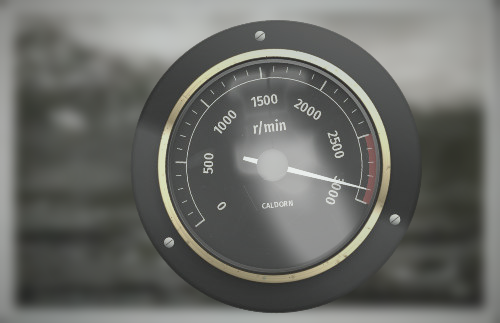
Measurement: 2900 rpm
